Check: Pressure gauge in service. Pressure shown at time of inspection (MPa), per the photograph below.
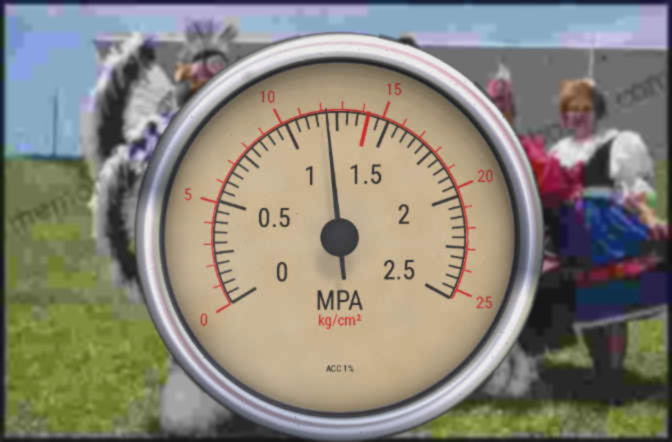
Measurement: 1.2 MPa
